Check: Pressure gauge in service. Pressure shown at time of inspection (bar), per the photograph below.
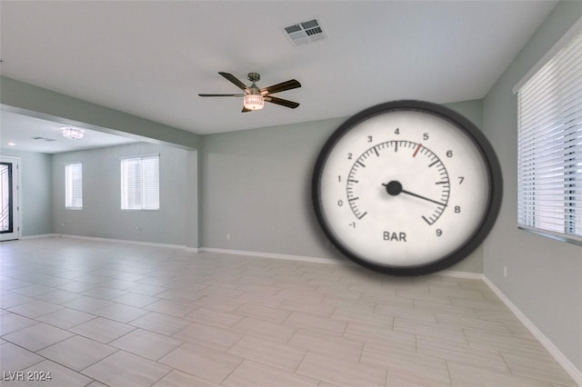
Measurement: 8 bar
